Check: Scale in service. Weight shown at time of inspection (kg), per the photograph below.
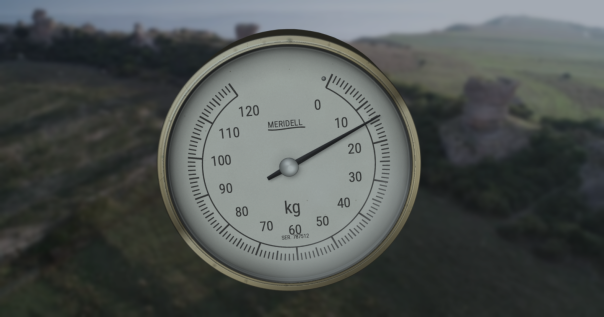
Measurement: 14 kg
